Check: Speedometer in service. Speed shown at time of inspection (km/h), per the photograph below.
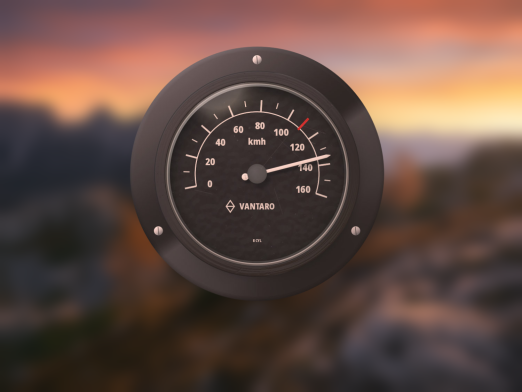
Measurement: 135 km/h
